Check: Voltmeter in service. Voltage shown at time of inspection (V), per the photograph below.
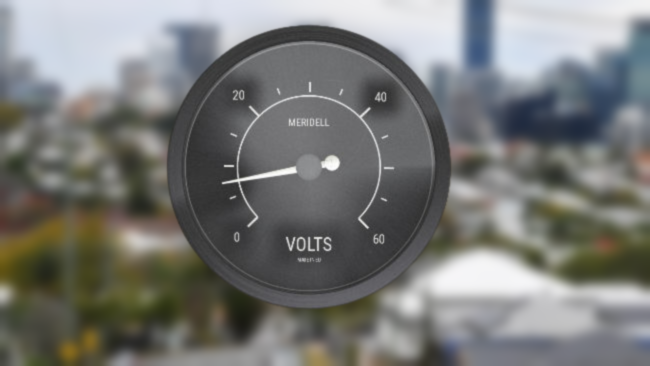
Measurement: 7.5 V
